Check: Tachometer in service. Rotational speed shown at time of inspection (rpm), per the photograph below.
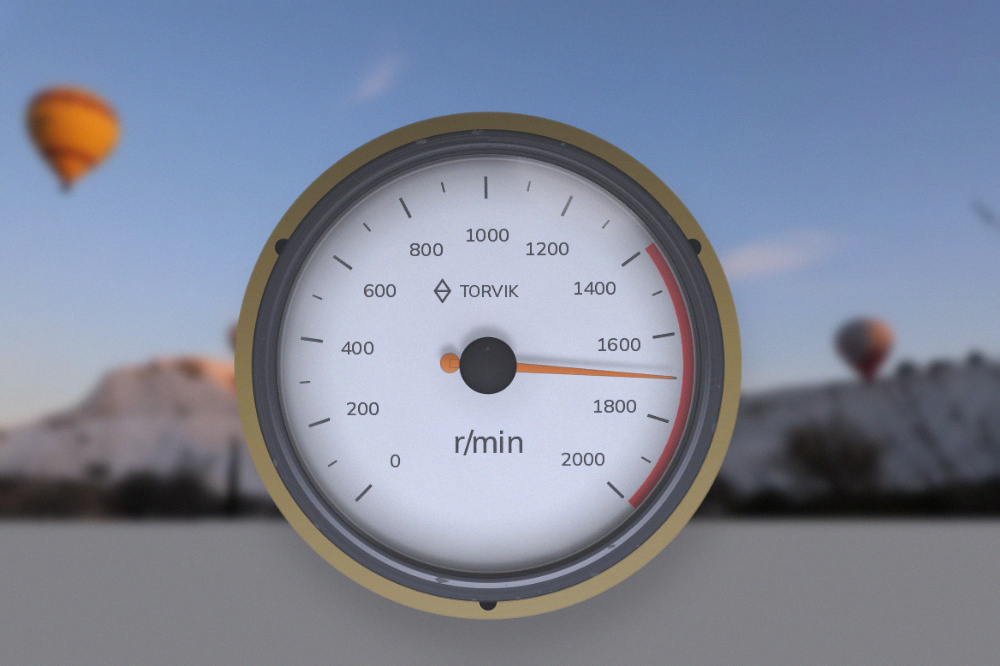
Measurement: 1700 rpm
